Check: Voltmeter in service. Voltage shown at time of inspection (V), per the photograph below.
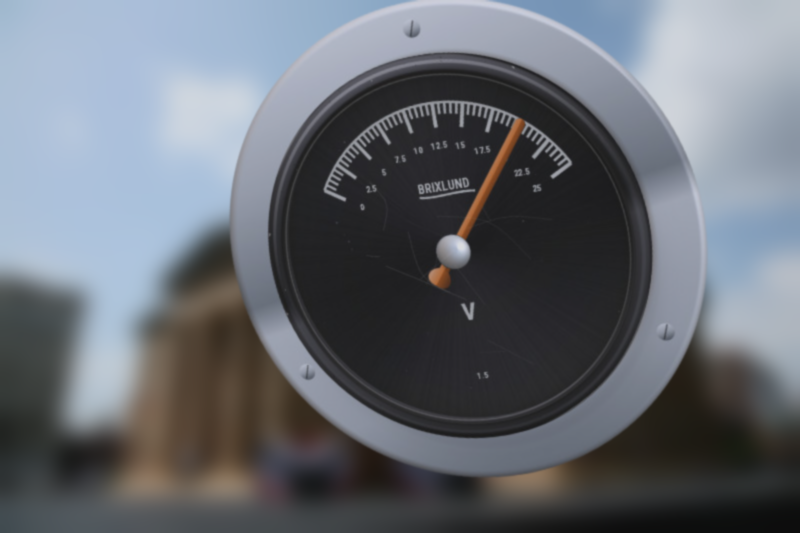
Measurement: 20 V
